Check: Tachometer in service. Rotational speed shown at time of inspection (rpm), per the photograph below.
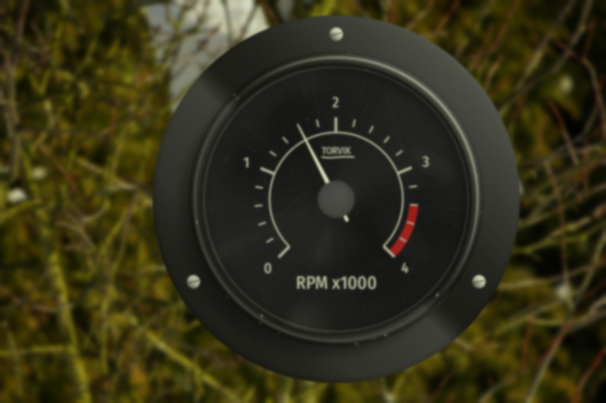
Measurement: 1600 rpm
